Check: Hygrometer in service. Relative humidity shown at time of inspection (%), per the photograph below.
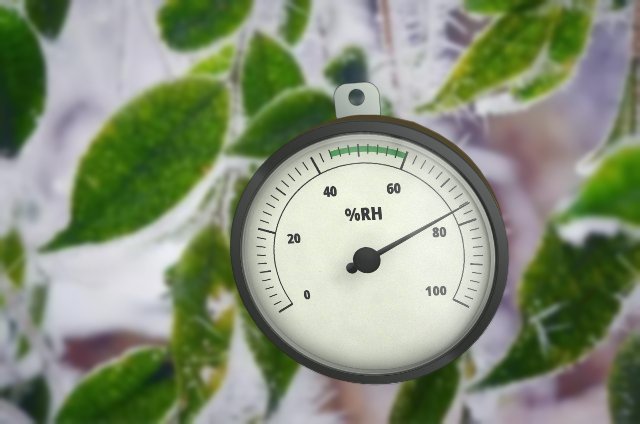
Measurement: 76 %
